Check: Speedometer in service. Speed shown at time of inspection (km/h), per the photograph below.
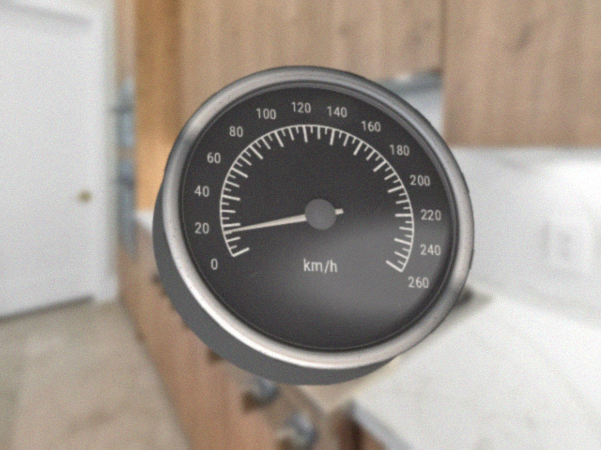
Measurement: 15 km/h
